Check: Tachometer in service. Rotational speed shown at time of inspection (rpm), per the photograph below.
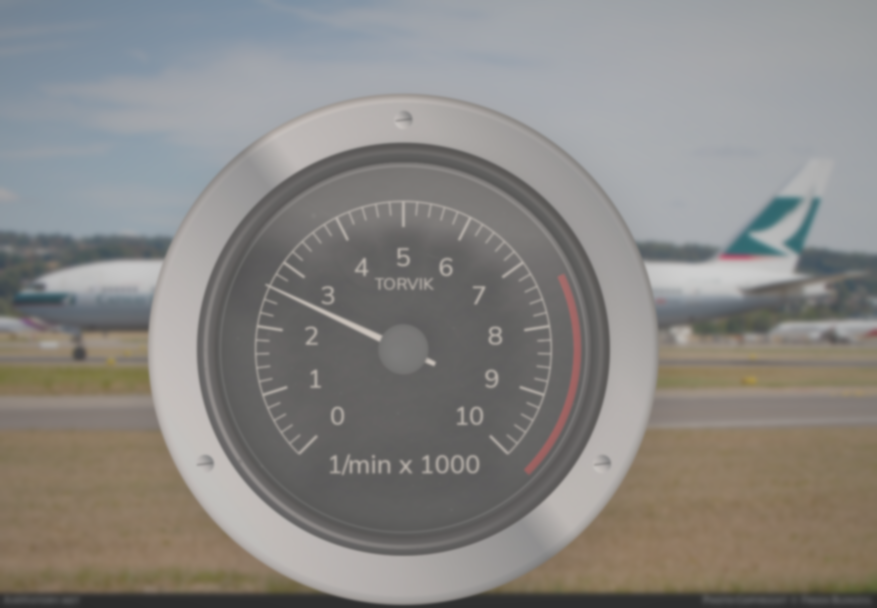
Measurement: 2600 rpm
